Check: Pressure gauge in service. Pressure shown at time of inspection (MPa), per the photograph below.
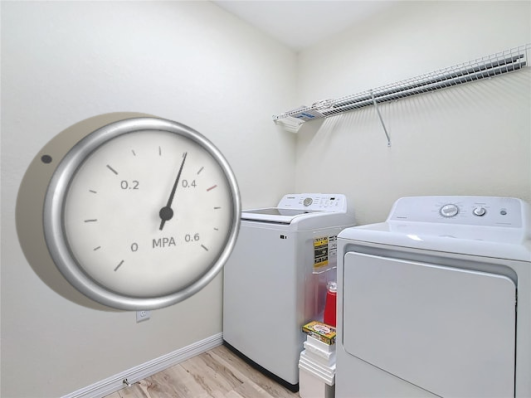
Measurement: 0.35 MPa
